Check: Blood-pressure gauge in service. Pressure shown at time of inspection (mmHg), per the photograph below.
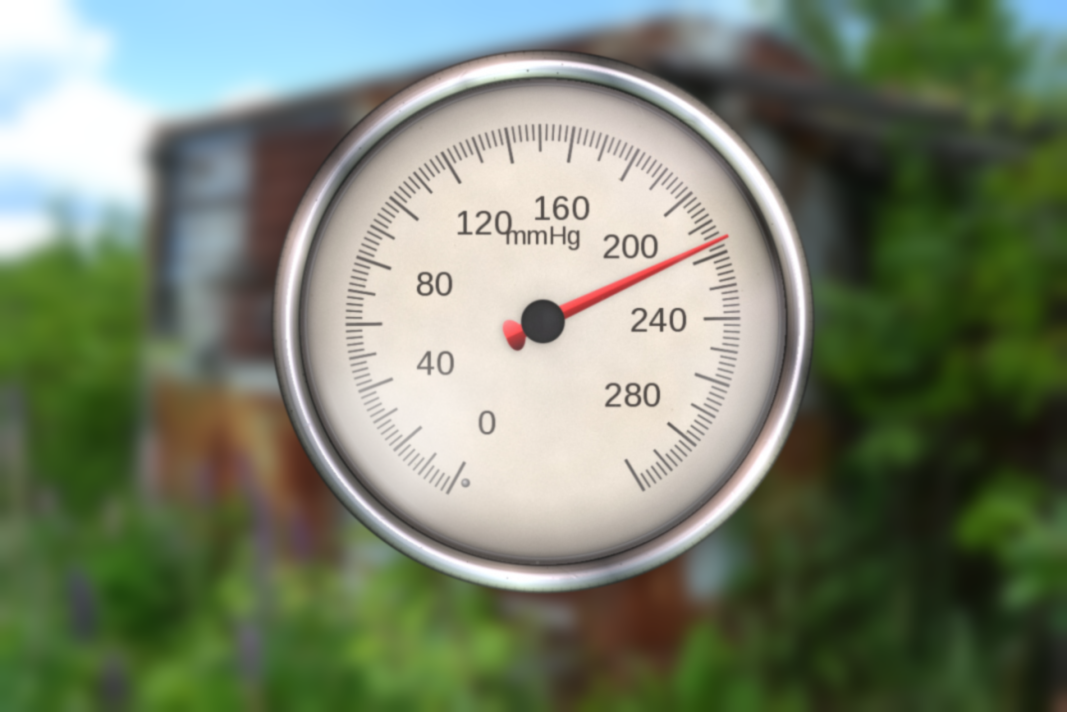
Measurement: 216 mmHg
